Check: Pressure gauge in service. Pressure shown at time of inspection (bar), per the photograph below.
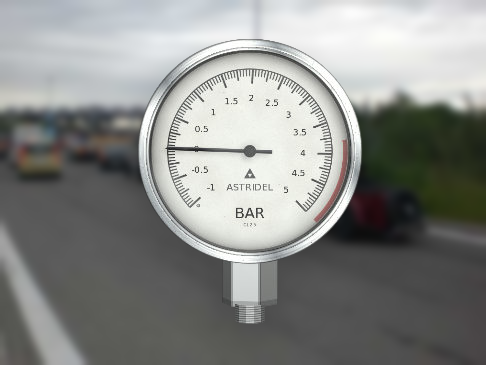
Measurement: 0 bar
